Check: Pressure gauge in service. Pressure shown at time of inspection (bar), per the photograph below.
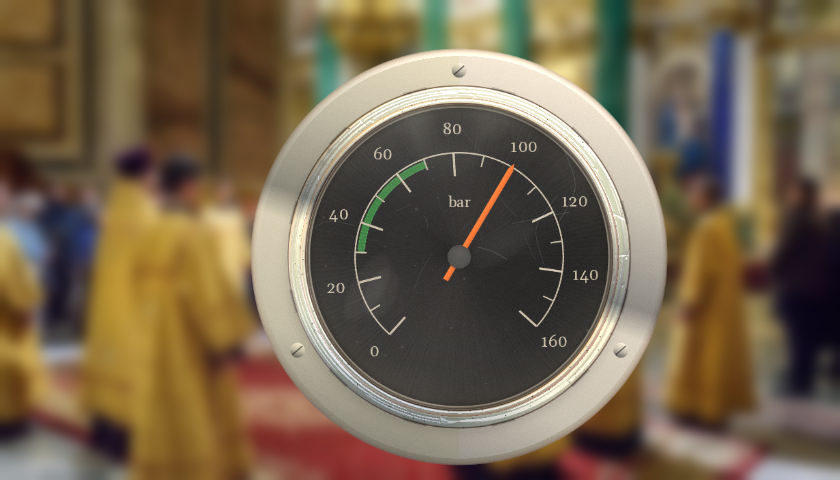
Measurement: 100 bar
